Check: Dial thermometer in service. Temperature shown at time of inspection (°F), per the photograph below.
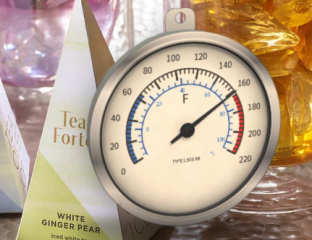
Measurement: 160 °F
